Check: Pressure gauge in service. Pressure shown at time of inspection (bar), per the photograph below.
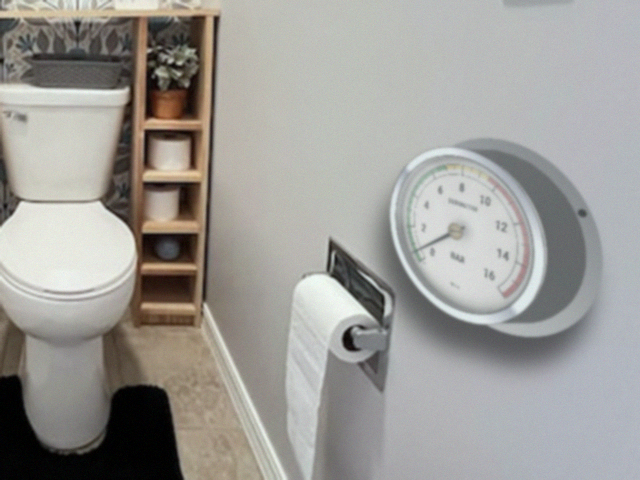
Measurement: 0.5 bar
